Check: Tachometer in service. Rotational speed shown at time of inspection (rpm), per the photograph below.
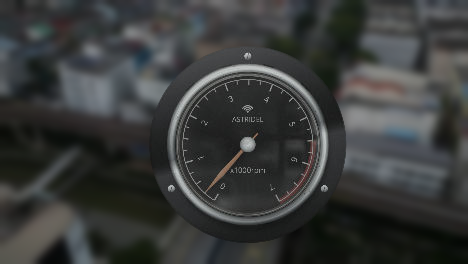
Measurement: 250 rpm
